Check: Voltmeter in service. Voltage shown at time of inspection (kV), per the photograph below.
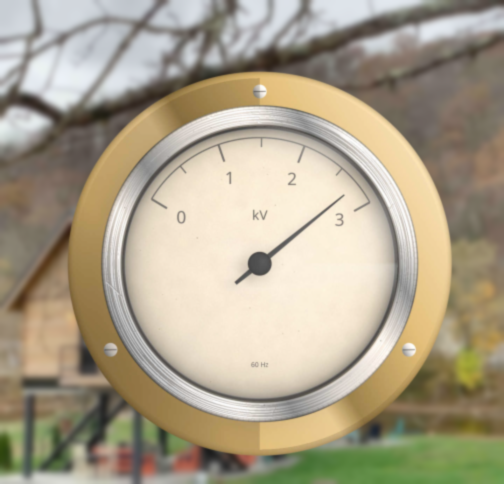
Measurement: 2.75 kV
